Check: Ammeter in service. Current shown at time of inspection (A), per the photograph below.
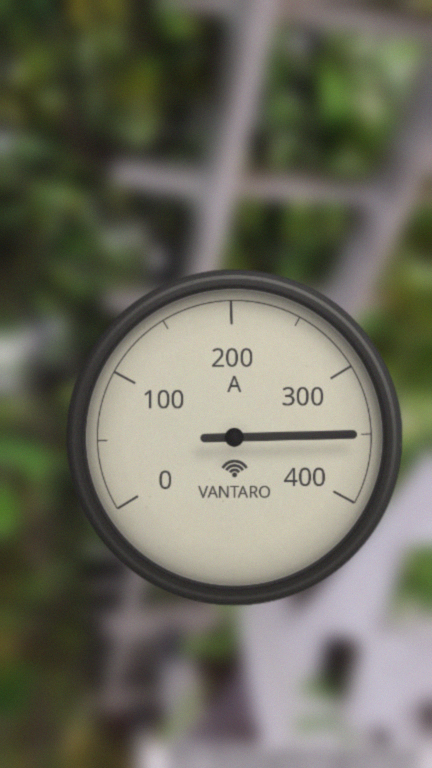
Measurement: 350 A
